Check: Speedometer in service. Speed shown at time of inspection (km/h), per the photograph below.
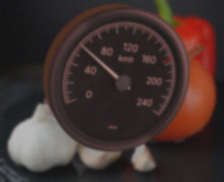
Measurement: 60 km/h
